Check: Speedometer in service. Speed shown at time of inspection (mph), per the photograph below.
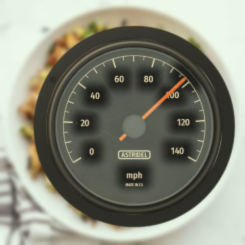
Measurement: 97.5 mph
